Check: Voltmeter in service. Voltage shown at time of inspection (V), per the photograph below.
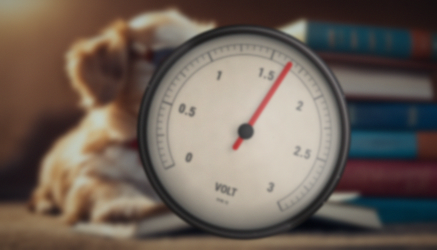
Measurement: 1.65 V
